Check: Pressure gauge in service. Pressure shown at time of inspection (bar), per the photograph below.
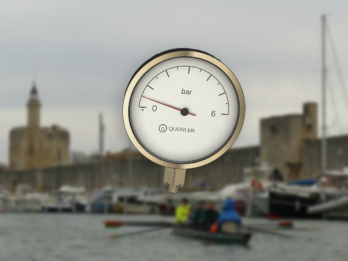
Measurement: 0.5 bar
